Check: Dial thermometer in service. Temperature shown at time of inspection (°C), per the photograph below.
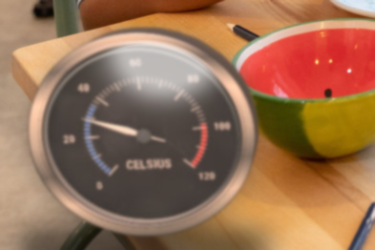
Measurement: 30 °C
